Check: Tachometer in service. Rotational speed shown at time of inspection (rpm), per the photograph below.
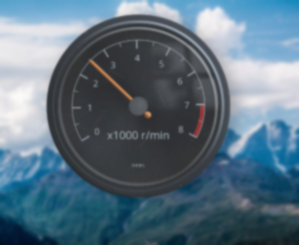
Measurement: 2500 rpm
